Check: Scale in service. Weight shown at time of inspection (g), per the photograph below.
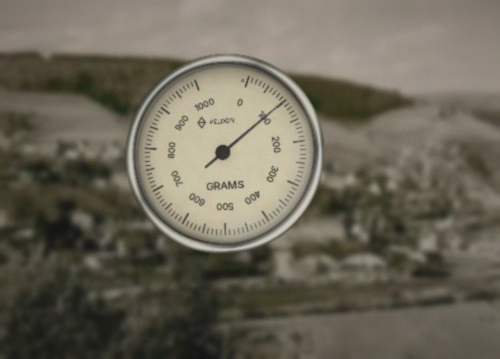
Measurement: 100 g
